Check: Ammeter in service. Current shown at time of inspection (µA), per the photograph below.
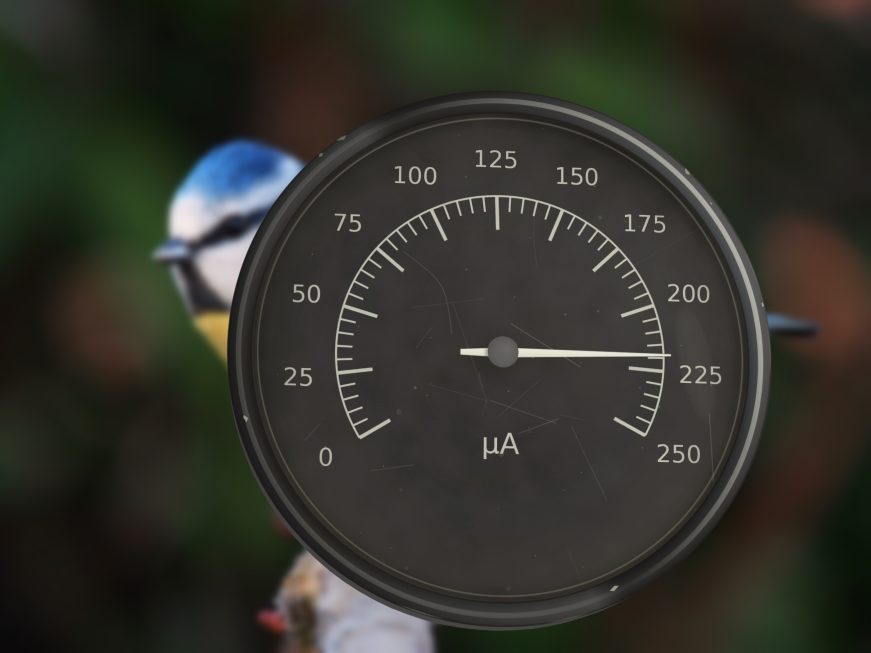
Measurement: 220 µA
